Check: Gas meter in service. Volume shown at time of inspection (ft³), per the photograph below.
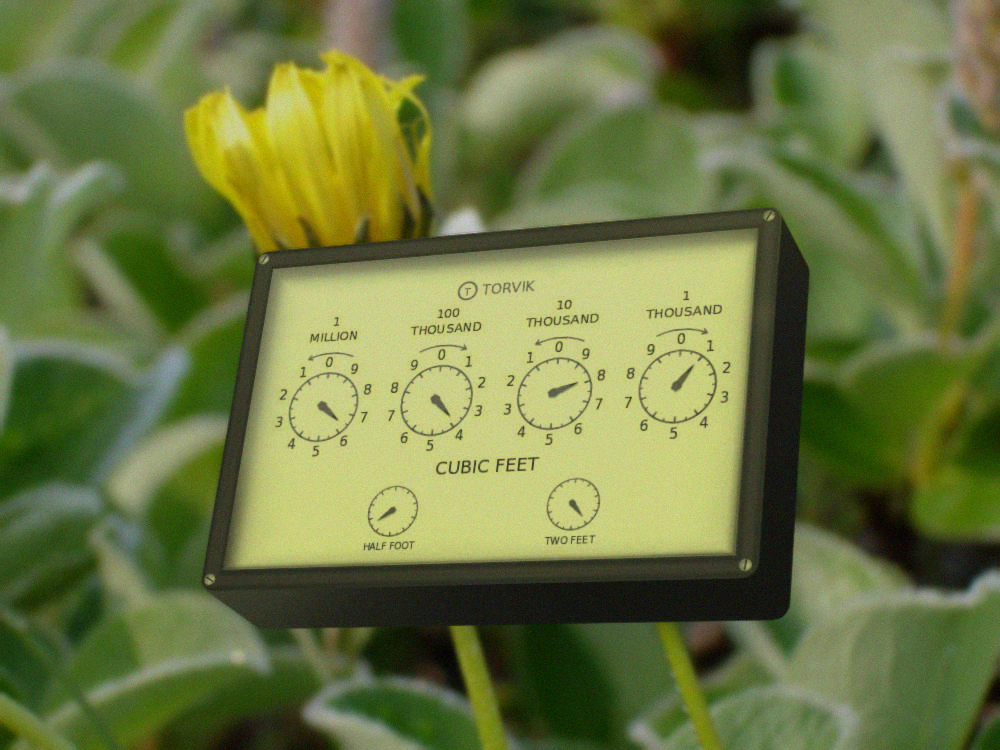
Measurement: 638100 ft³
